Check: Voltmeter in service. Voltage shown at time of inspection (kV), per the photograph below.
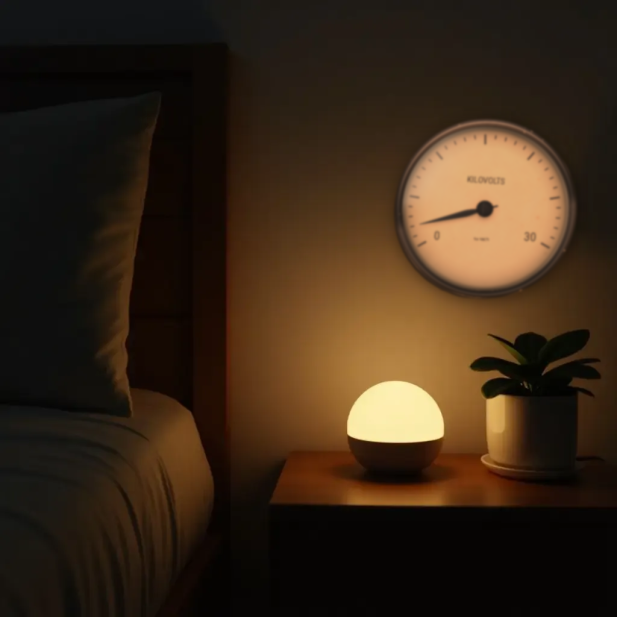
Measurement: 2 kV
